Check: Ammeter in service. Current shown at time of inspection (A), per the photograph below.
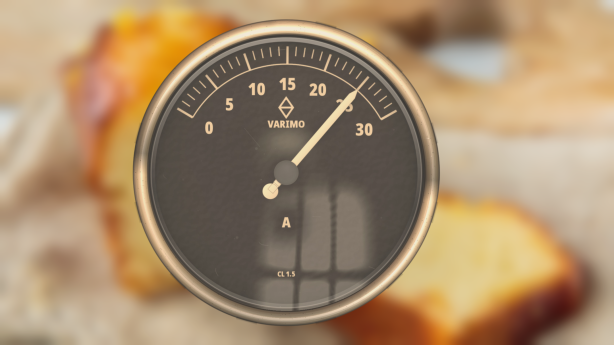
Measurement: 25 A
